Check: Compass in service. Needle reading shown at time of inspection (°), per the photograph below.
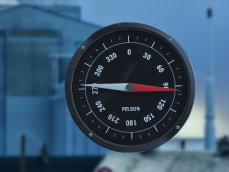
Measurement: 95 °
